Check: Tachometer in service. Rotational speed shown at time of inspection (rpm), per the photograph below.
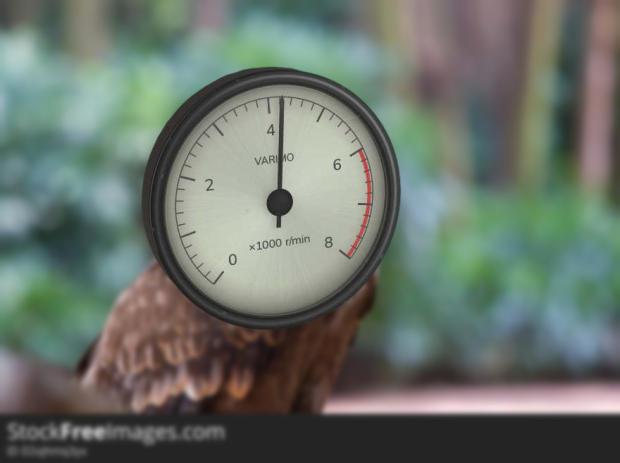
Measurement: 4200 rpm
